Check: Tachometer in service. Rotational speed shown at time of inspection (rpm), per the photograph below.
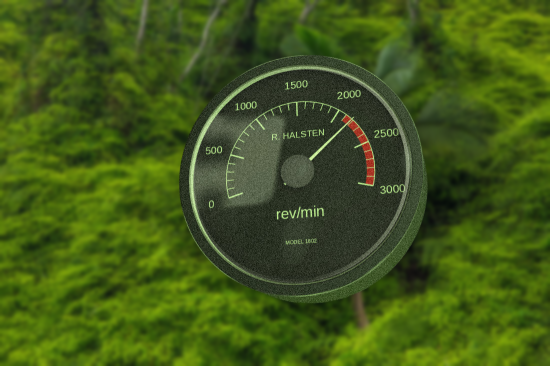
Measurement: 2200 rpm
